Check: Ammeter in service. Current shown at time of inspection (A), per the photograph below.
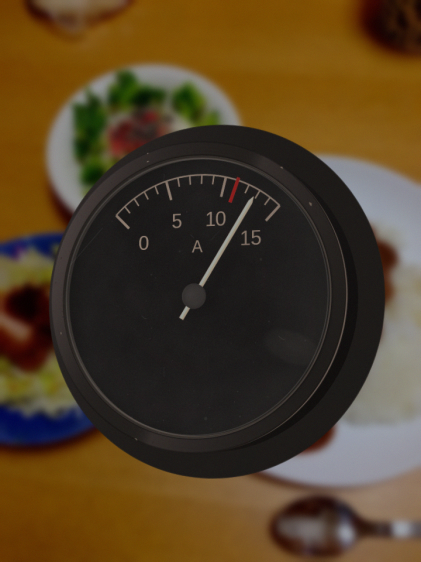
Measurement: 13 A
